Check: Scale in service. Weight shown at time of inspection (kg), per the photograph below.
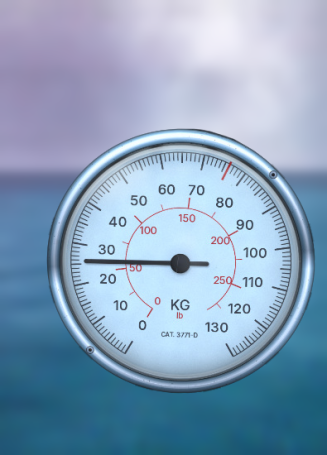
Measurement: 26 kg
